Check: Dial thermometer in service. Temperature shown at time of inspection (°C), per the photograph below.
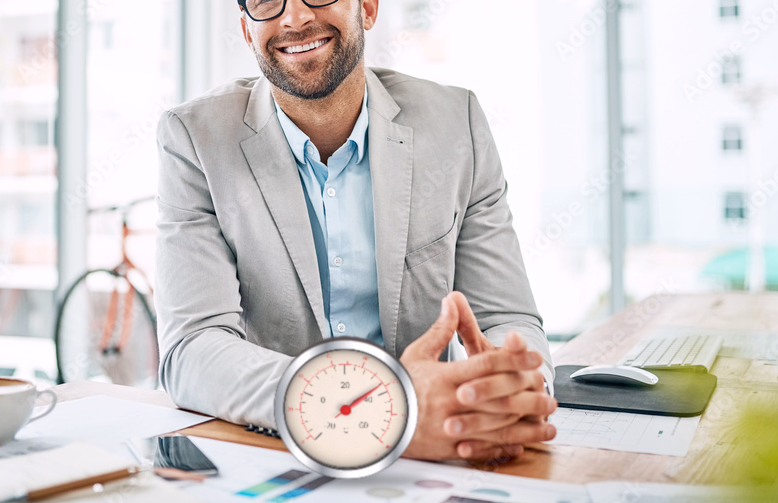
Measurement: 36 °C
